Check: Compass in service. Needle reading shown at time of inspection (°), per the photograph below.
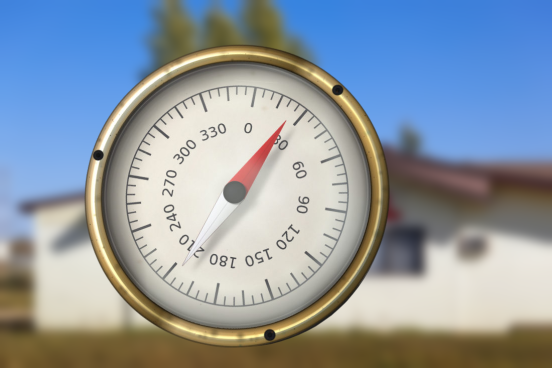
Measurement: 25 °
